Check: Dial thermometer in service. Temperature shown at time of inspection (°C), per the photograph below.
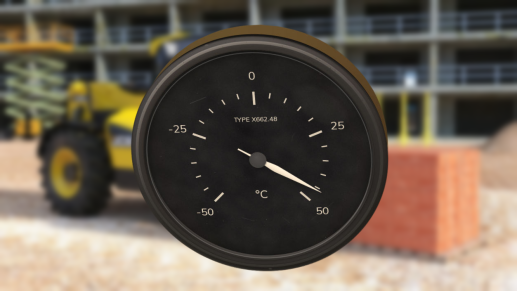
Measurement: 45 °C
